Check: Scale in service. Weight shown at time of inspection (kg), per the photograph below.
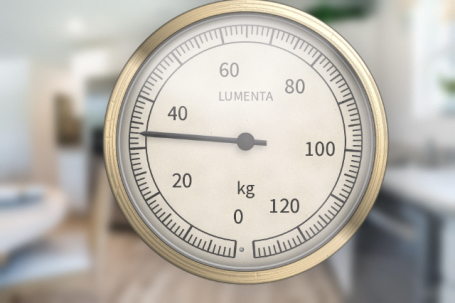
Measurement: 33 kg
